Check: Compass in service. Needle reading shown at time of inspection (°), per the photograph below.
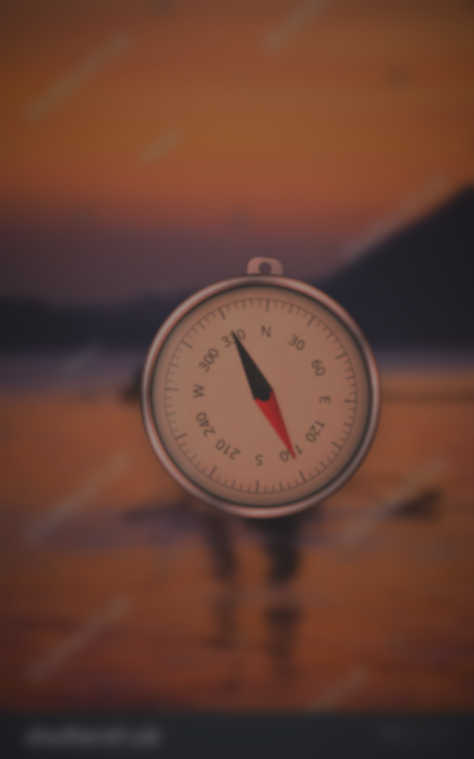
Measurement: 150 °
